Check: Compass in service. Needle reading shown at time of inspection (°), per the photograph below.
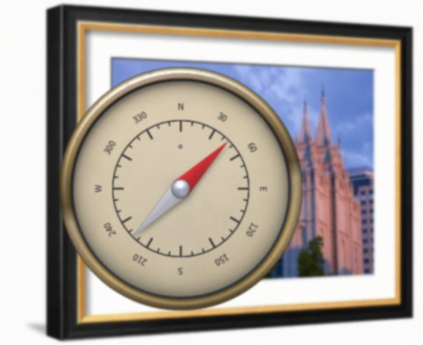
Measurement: 45 °
